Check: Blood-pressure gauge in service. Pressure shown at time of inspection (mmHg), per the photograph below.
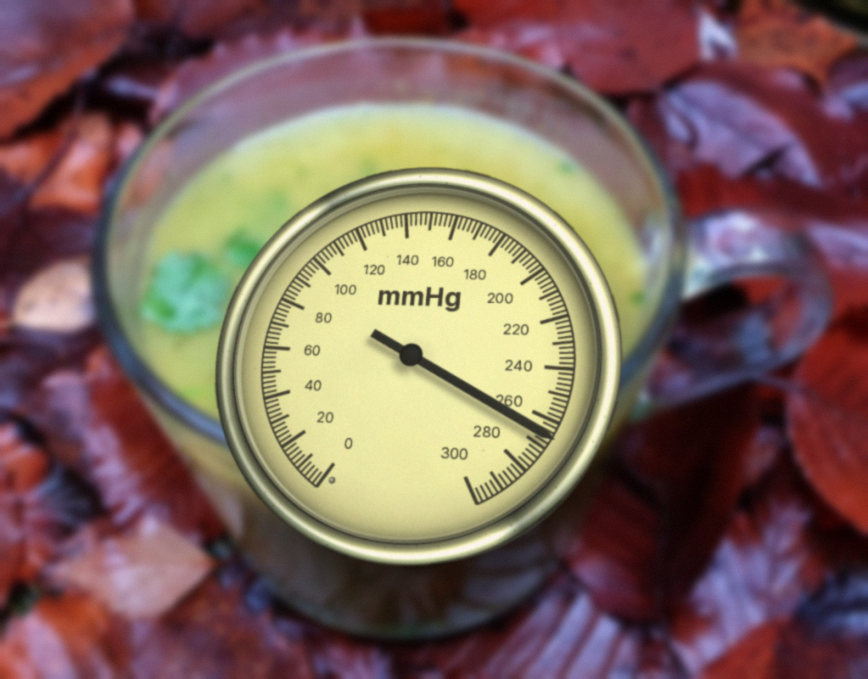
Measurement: 266 mmHg
